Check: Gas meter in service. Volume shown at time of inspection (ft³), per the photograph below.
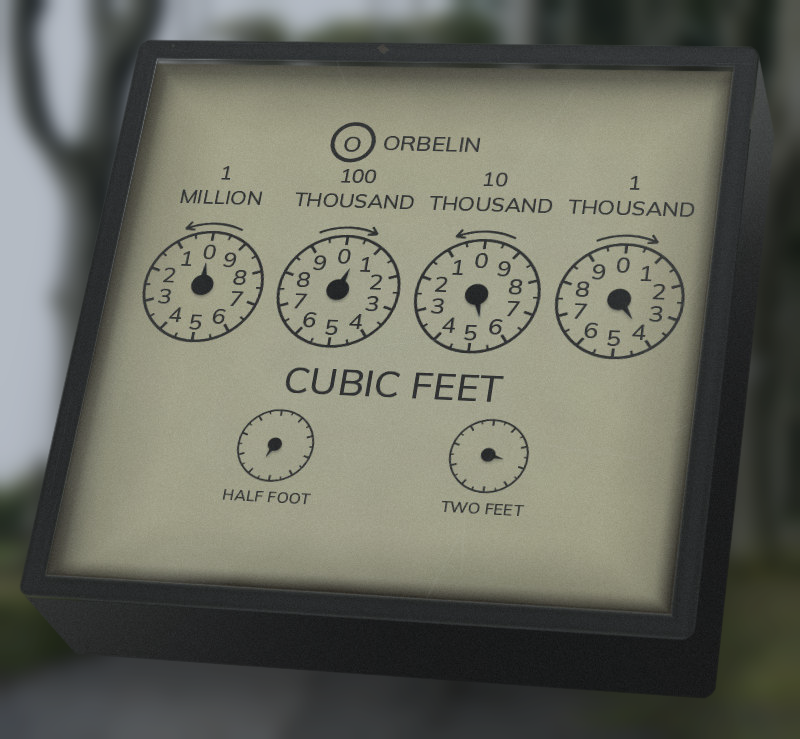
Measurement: 5400 ft³
